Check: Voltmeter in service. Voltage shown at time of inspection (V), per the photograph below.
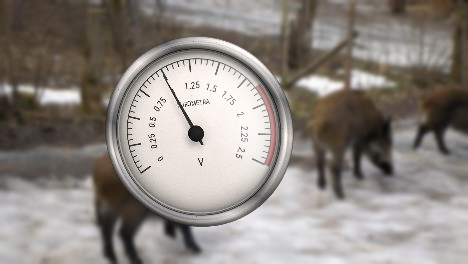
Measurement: 1 V
